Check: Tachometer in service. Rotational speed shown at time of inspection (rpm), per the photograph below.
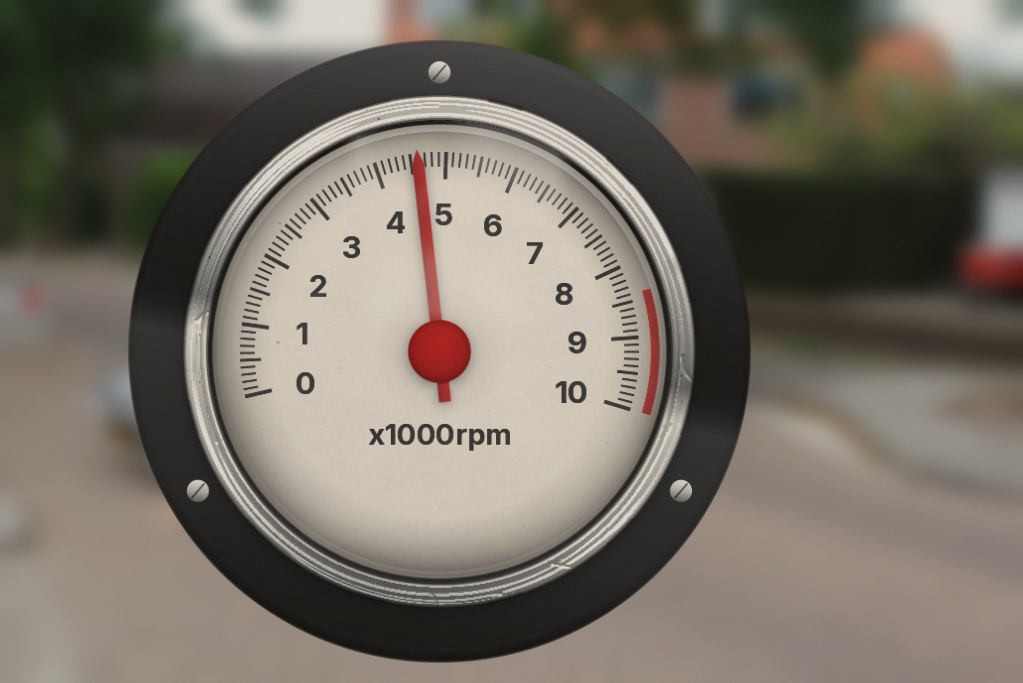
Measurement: 4600 rpm
